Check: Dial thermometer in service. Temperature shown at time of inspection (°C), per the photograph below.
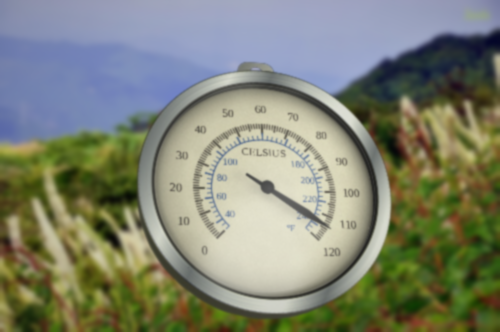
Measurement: 115 °C
